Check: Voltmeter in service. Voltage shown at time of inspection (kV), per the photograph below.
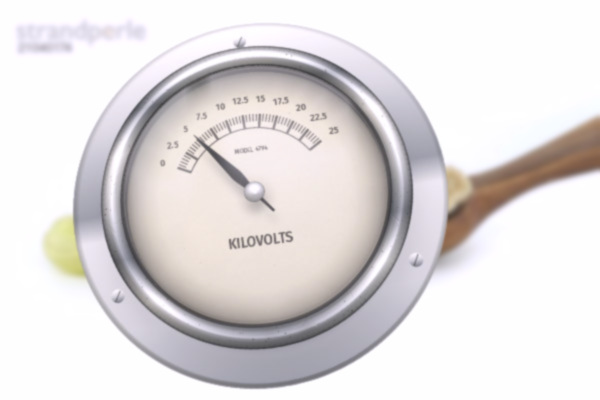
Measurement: 5 kV
